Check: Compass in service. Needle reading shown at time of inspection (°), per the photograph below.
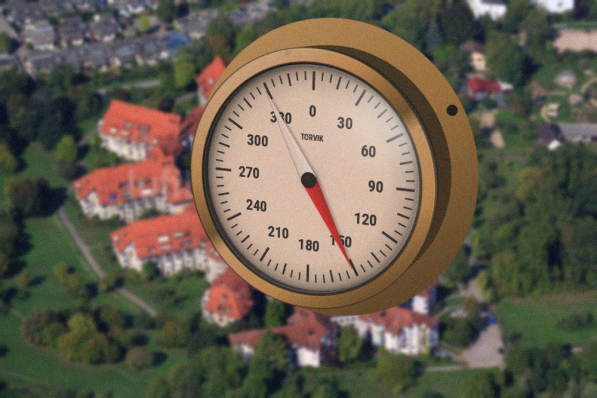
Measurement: 150 °
